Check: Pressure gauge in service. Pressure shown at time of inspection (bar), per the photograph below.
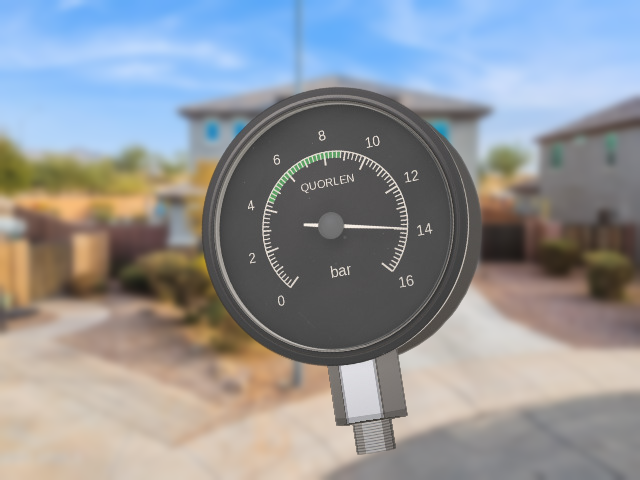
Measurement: 14 bar
